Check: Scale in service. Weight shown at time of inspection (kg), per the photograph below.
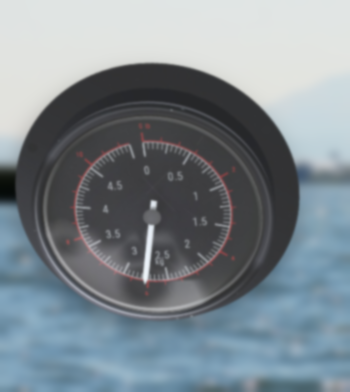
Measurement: 2.75 kg
